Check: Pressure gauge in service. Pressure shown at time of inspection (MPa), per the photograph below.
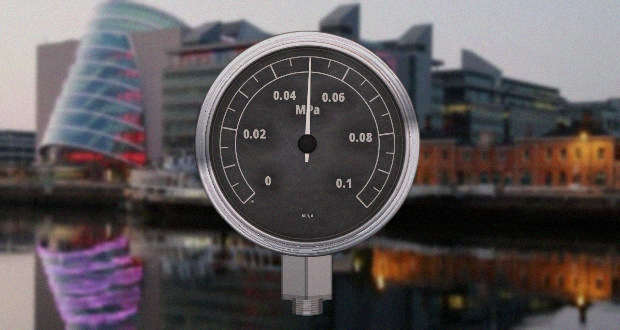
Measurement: 0.05 MPa
